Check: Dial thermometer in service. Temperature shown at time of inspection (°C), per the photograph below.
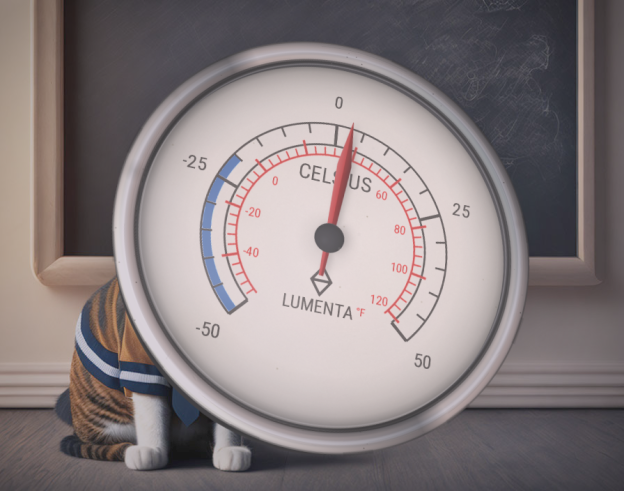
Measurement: 2.5 °C
